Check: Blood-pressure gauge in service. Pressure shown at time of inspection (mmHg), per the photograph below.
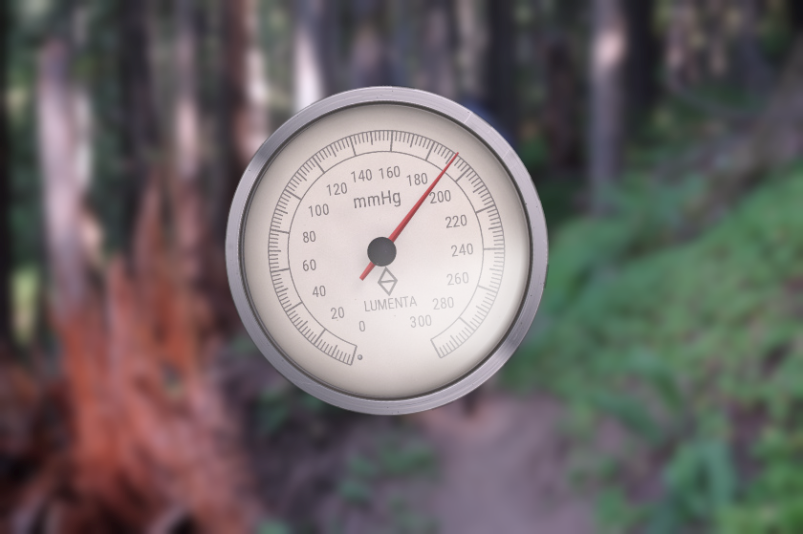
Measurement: 192 mmHg
